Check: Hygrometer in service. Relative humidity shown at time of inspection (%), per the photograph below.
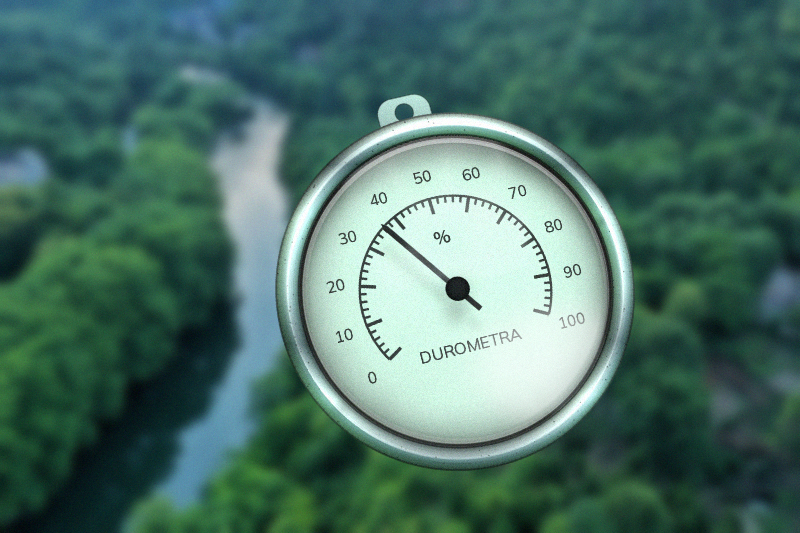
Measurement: 36 %
